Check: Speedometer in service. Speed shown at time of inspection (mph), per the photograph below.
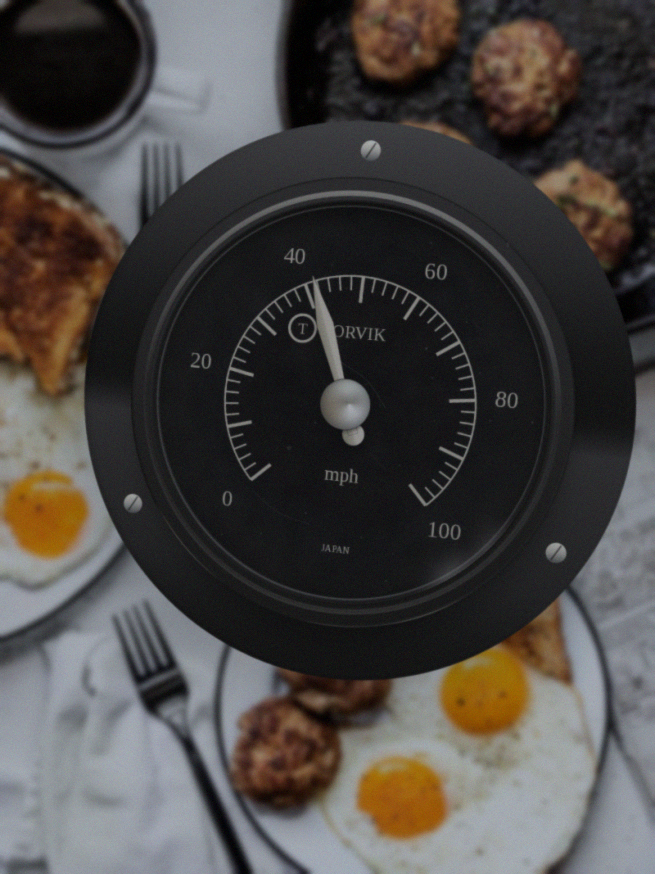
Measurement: 42 mph
